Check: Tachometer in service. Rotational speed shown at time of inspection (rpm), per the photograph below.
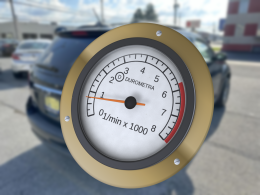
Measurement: 750 rpm
